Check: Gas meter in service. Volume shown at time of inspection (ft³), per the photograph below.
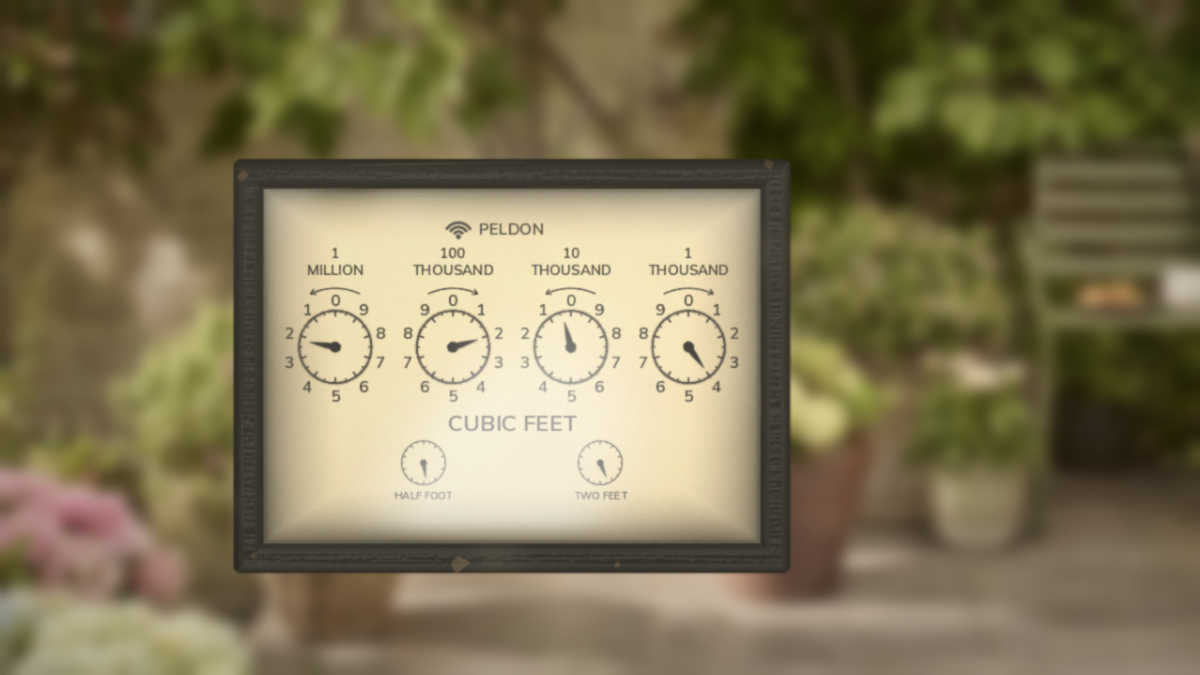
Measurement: 220400 ft³
